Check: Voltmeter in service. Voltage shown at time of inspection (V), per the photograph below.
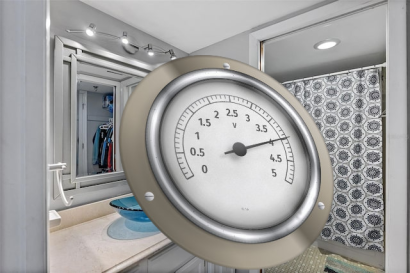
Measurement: 4 V
